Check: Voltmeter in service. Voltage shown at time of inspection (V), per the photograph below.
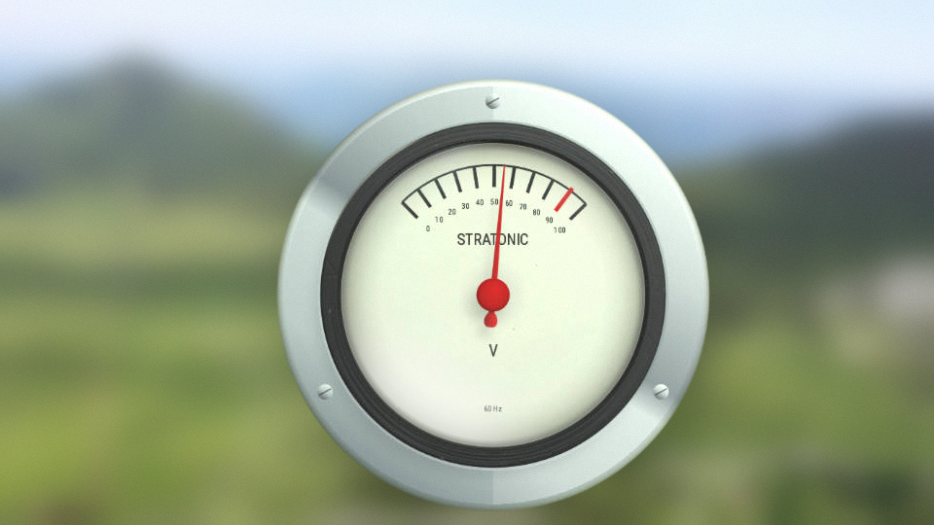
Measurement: 55 V
